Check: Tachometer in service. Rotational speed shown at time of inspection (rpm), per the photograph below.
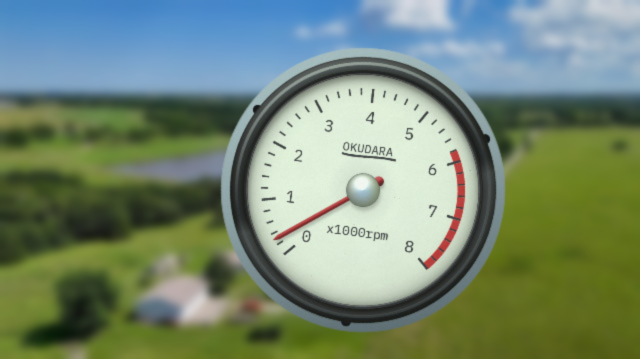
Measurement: 300 rpm
